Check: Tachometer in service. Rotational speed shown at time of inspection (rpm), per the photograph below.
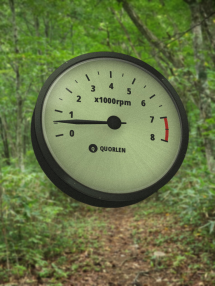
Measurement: 500 rpm
